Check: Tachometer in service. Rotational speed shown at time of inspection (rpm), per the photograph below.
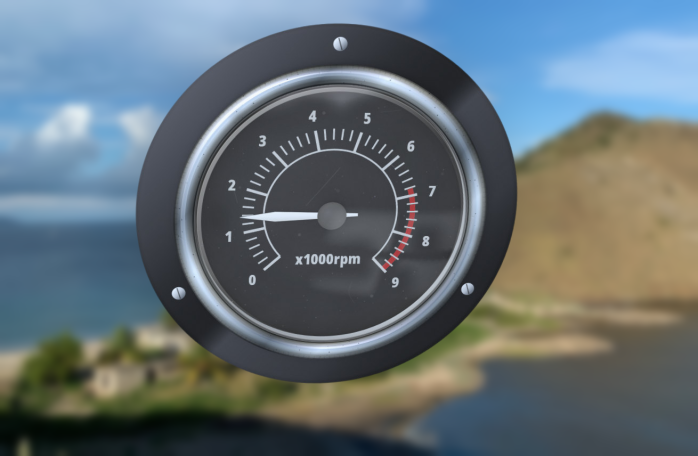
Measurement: 1400 rpm
